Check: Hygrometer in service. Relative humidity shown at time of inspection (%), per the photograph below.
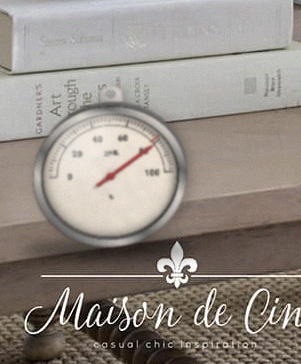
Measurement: 80 %
